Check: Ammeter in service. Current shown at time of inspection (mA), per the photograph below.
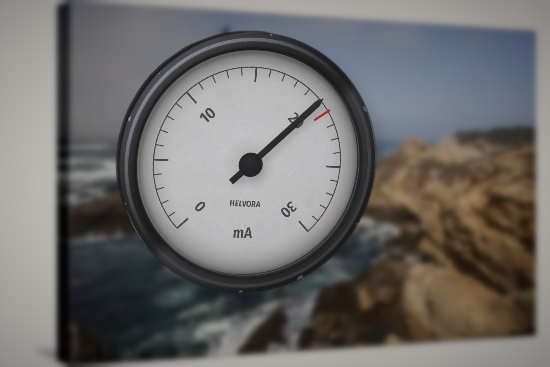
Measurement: 20 mA
